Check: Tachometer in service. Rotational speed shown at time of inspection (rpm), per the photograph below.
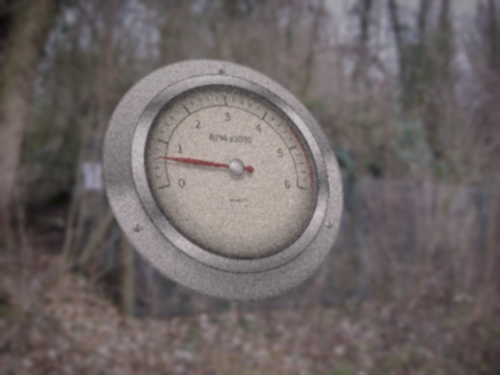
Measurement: 600 rpm
